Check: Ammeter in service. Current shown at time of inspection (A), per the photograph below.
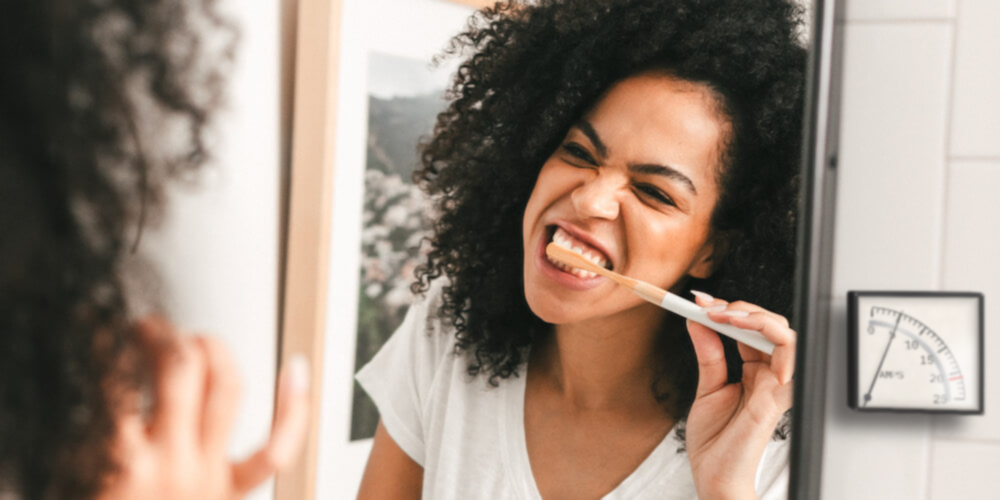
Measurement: 5 A
